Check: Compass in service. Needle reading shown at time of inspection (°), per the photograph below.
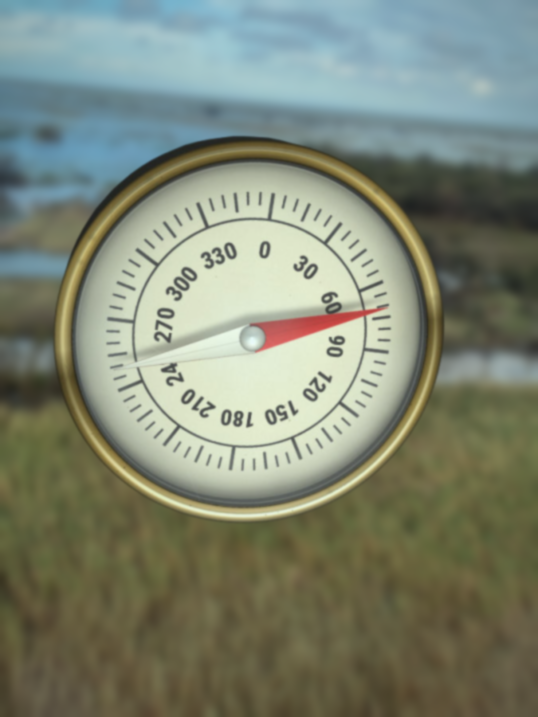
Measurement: 70 °
